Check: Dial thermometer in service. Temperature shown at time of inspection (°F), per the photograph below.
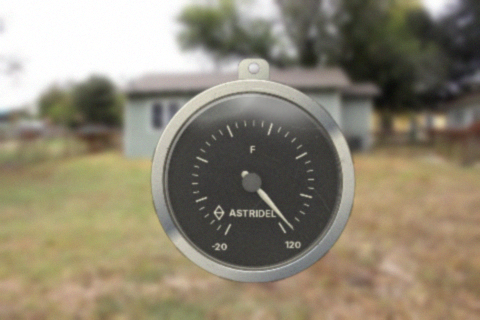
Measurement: 116 °F
